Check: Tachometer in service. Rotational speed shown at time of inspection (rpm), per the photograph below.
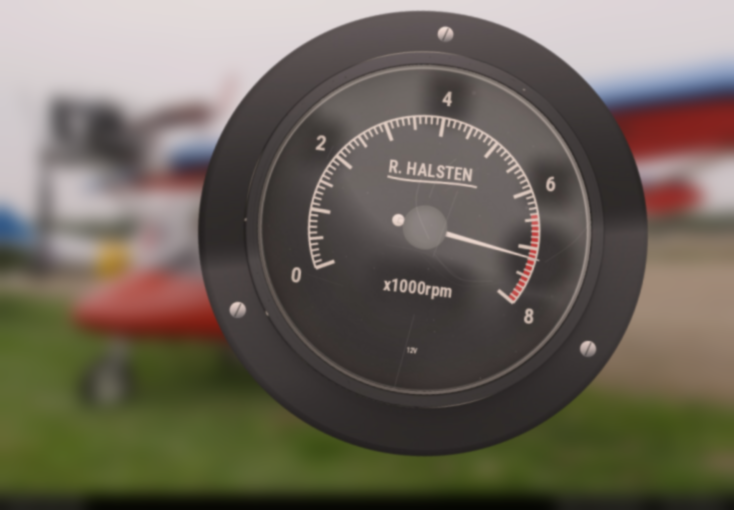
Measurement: 7200 rpm
